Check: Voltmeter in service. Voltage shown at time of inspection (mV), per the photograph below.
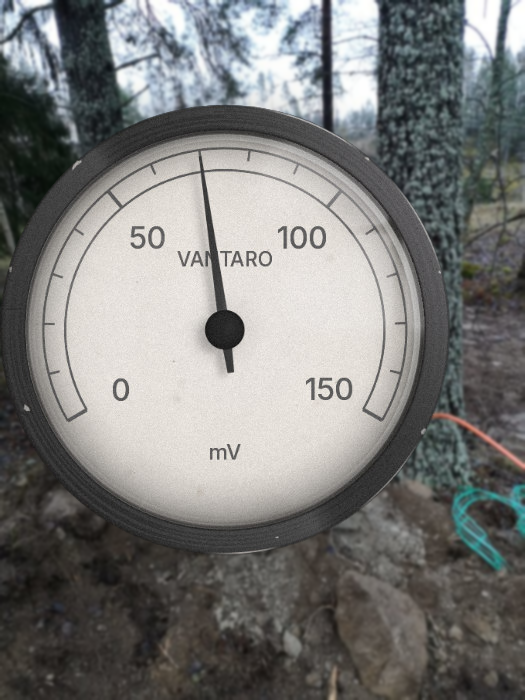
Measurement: 70 mV
